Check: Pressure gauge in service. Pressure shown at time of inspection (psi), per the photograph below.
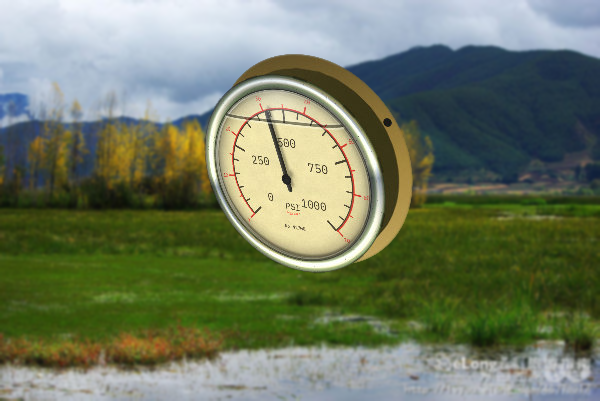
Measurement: 450 psi
